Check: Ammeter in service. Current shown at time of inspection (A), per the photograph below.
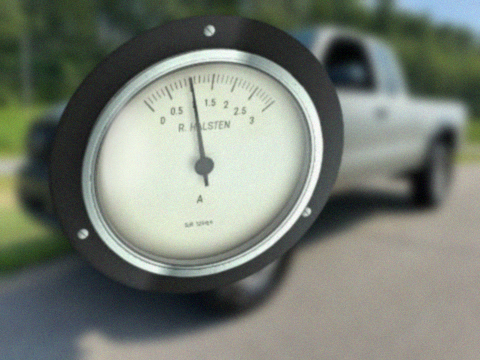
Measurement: 1 A
